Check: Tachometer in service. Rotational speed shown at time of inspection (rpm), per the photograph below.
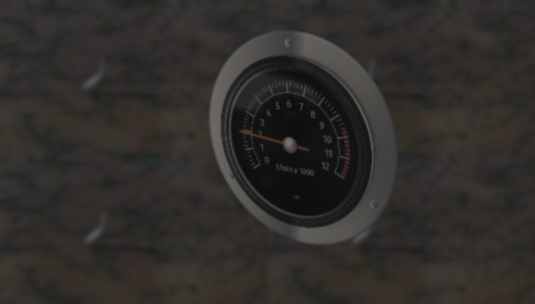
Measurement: 2000 rpm
